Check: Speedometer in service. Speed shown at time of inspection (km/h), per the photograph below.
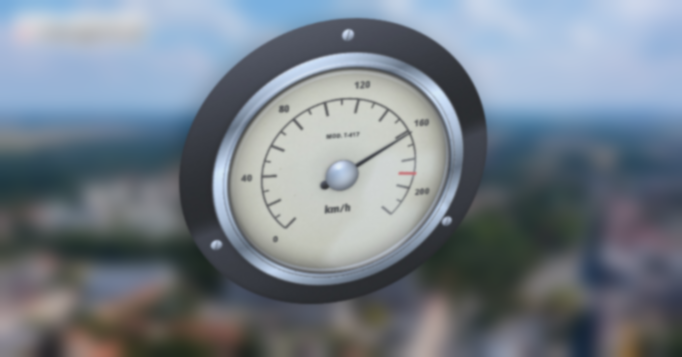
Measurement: 160 km/h
